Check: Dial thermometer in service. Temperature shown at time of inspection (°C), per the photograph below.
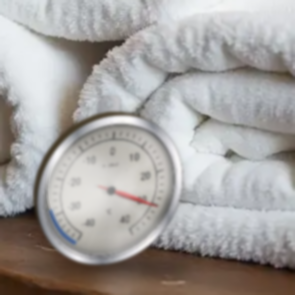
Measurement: 30 °C
